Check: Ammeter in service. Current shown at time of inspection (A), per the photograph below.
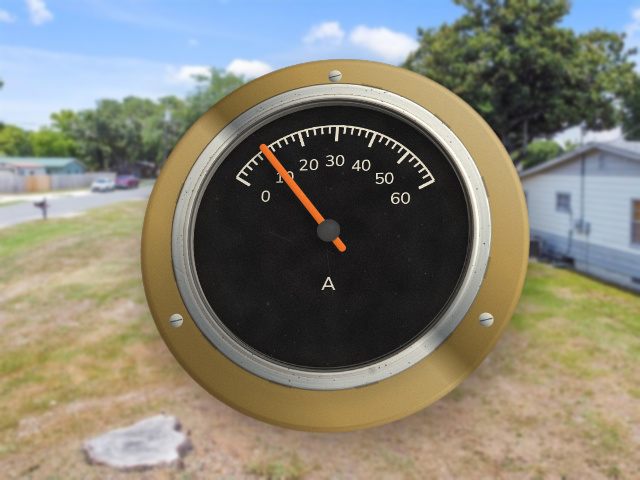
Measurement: 10 A
